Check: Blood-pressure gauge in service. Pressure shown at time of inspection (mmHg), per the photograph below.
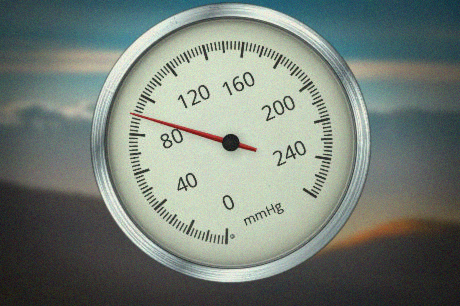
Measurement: 90 mmHg
